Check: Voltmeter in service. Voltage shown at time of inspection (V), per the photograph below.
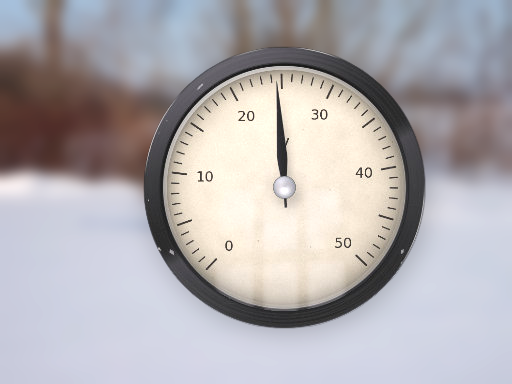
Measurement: 24.5 V
